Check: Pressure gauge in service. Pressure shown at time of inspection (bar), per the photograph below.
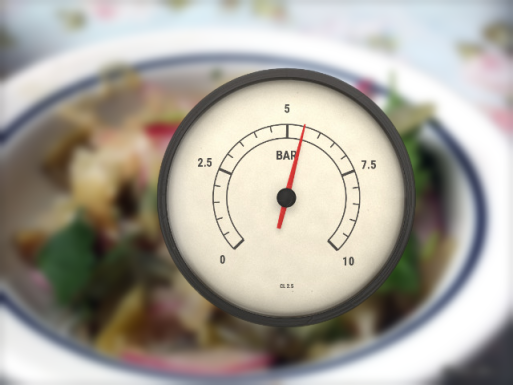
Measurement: 5.5 bar
